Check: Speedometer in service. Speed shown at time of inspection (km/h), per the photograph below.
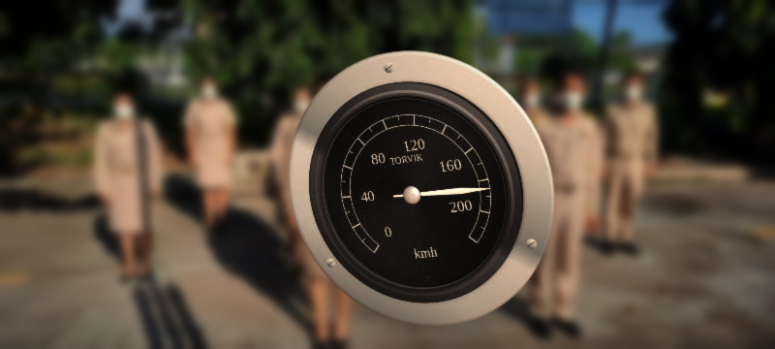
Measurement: 185 km/h
